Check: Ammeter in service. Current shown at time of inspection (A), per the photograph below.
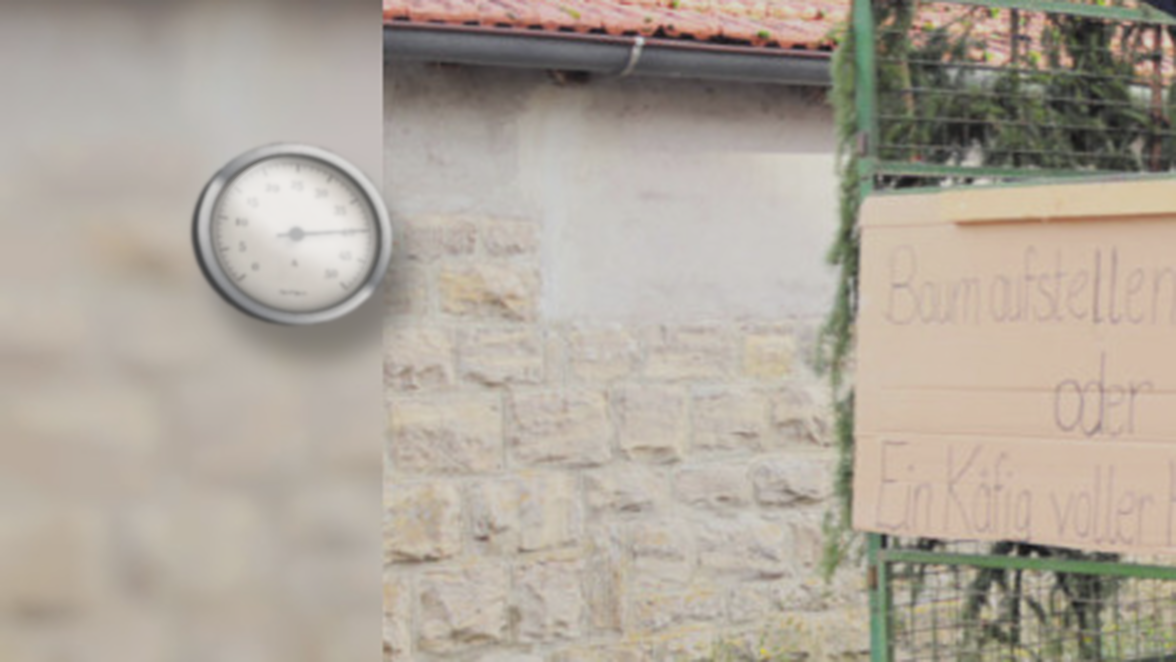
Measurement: 40 A
